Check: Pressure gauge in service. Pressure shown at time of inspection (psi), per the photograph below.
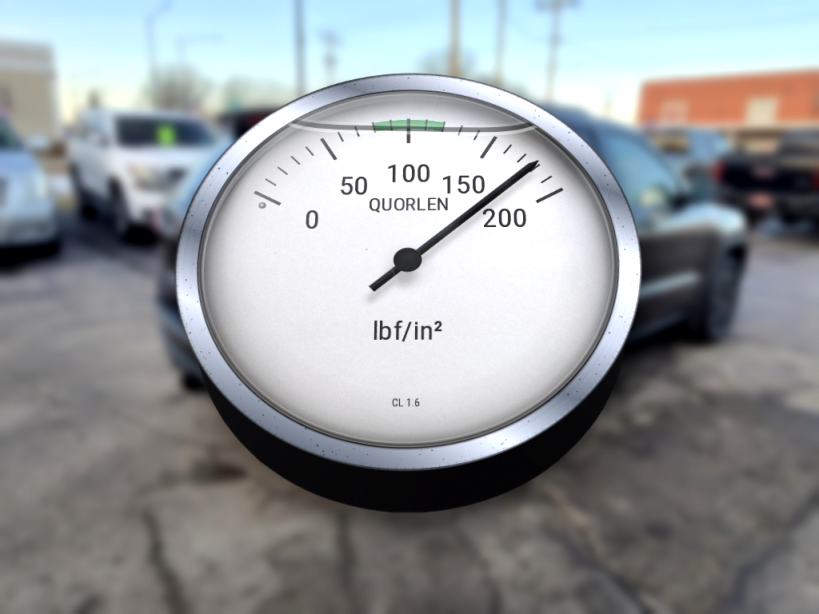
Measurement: 180 psi
